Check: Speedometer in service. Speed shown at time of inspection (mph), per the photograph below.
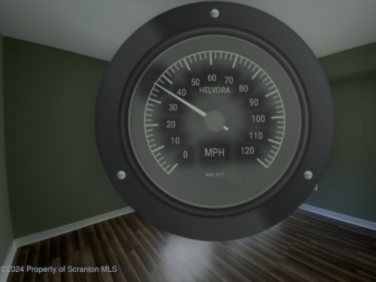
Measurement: 36 mph
